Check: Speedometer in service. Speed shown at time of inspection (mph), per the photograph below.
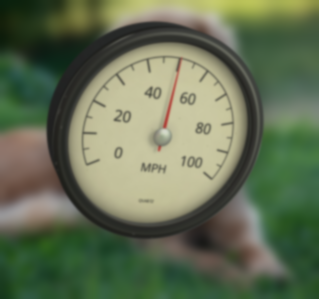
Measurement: 50 mph
